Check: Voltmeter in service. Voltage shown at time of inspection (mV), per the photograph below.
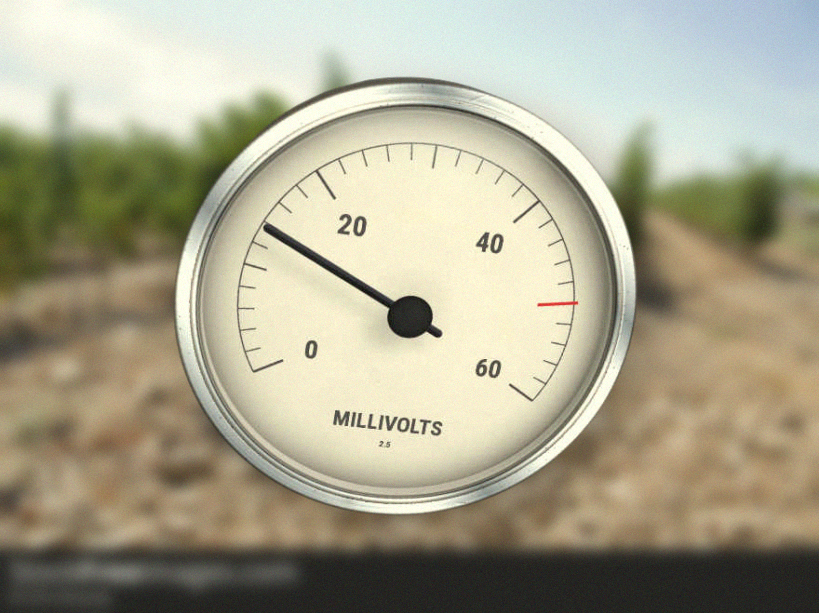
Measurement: 14 mV
